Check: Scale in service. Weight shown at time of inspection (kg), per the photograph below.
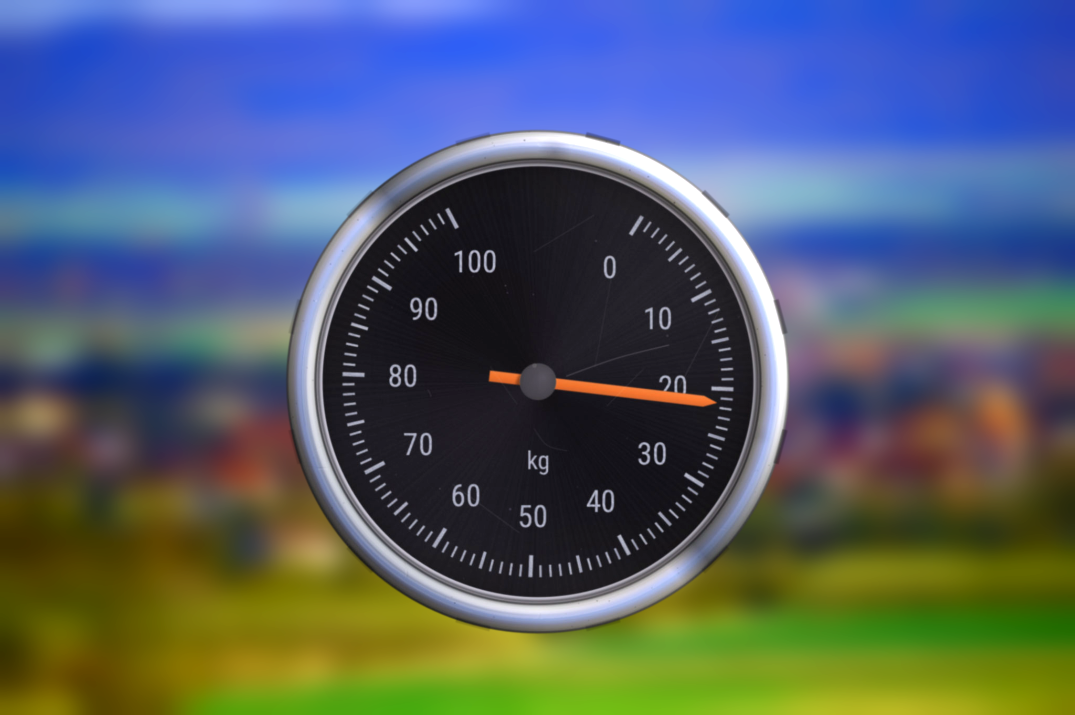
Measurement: 21.5 kg
